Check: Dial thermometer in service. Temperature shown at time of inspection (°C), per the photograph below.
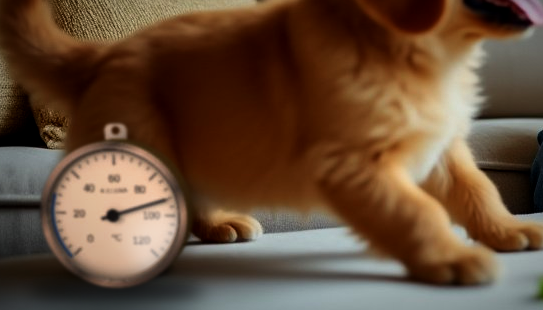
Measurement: 92 °C
